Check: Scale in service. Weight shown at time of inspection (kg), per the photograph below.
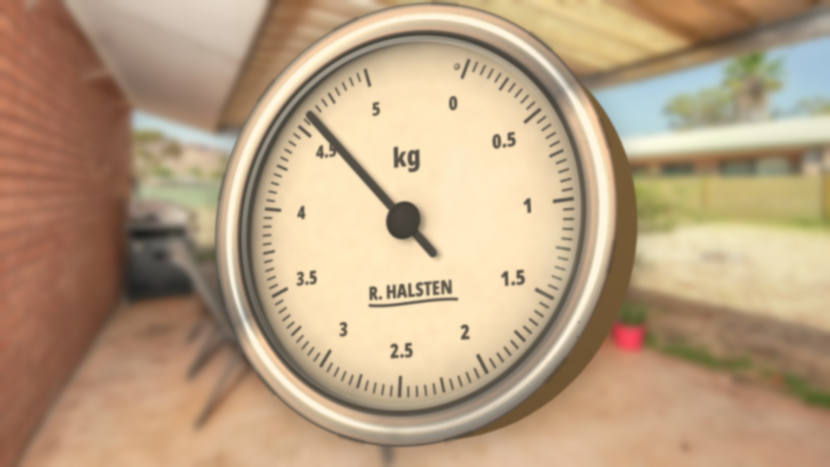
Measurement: 4.6 kg
